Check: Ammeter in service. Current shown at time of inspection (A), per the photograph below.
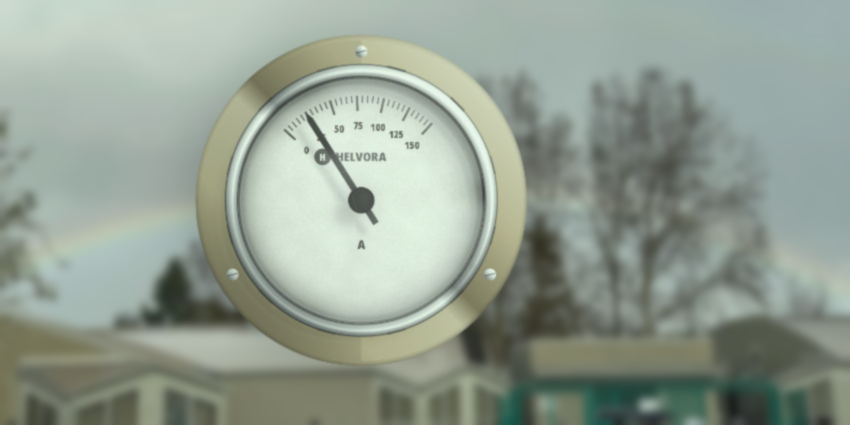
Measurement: 25 A
